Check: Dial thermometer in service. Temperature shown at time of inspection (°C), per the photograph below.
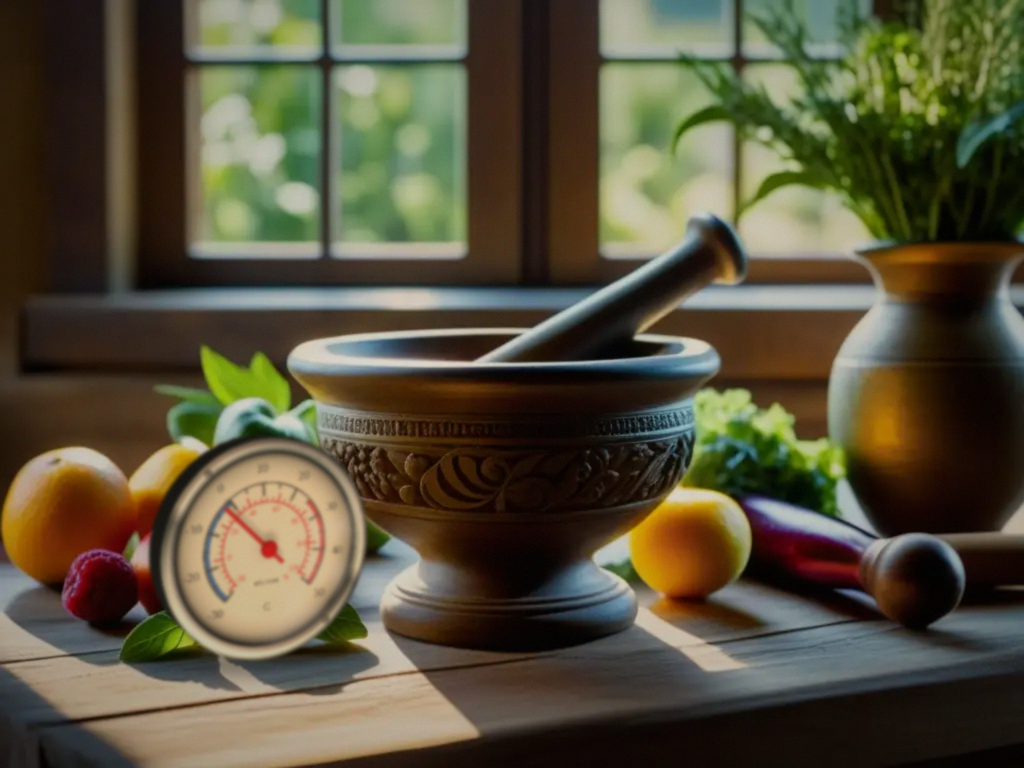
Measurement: -2.5 °C
